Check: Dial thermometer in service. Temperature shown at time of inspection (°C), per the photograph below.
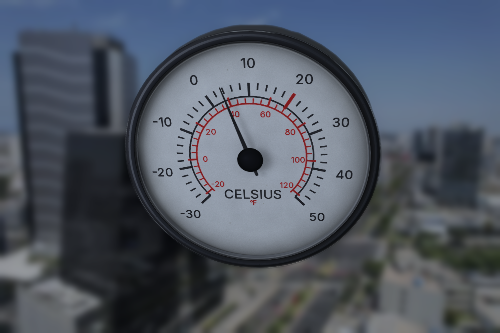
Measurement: 4 °C
